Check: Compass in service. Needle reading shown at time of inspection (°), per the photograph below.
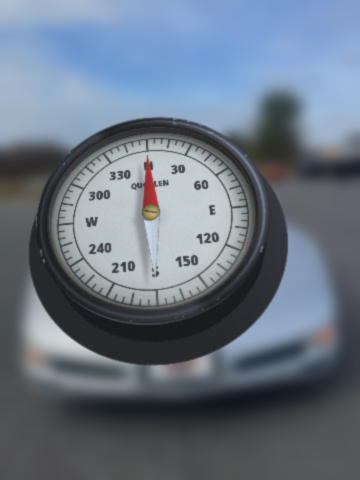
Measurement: 0 °
